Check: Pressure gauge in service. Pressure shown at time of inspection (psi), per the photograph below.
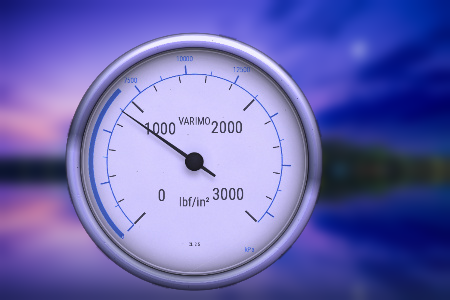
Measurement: 900 psi
